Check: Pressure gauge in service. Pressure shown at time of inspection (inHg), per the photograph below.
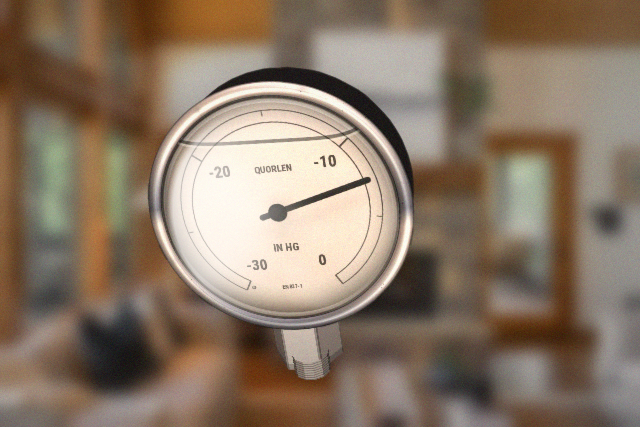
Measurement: -7.5 inHg
